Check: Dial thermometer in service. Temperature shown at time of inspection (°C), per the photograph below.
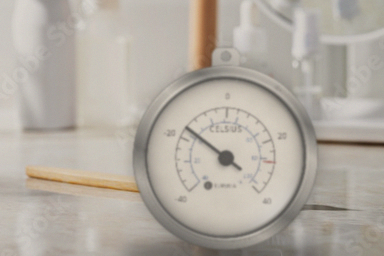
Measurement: -16 °C
